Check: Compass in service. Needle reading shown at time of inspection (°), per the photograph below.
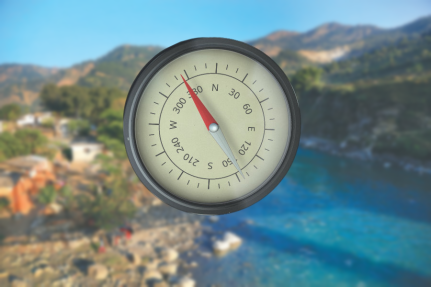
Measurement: 325 °
